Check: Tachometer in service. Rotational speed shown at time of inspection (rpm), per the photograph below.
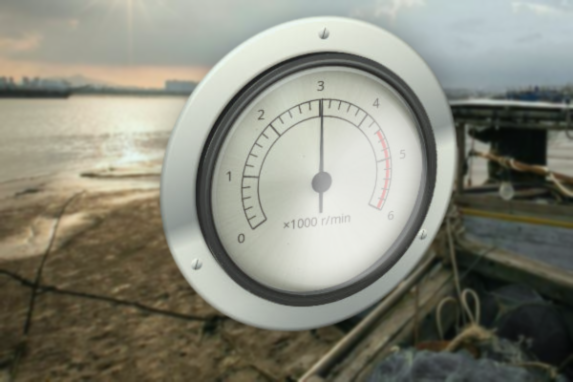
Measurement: 3000 rpm
